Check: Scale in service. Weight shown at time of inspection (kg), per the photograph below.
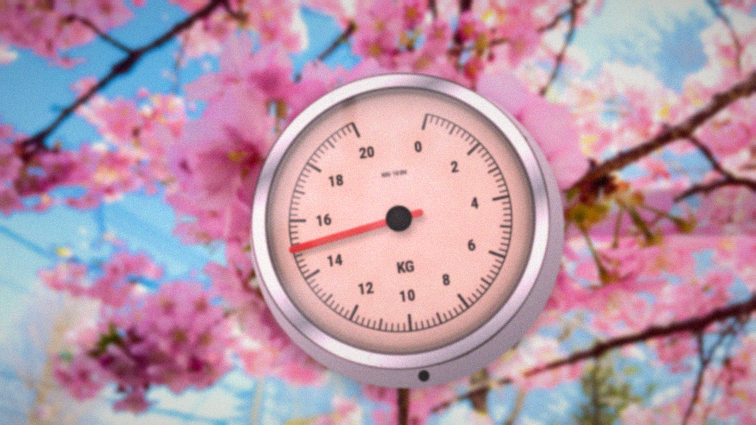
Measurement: 15 kg
